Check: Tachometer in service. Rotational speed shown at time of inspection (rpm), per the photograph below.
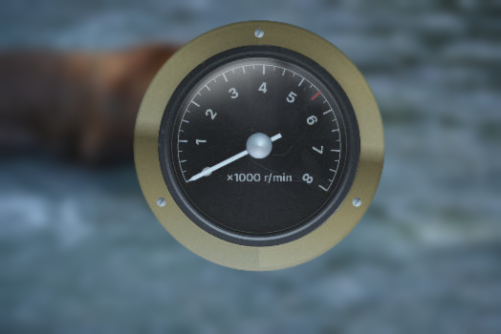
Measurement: 0 rpm
